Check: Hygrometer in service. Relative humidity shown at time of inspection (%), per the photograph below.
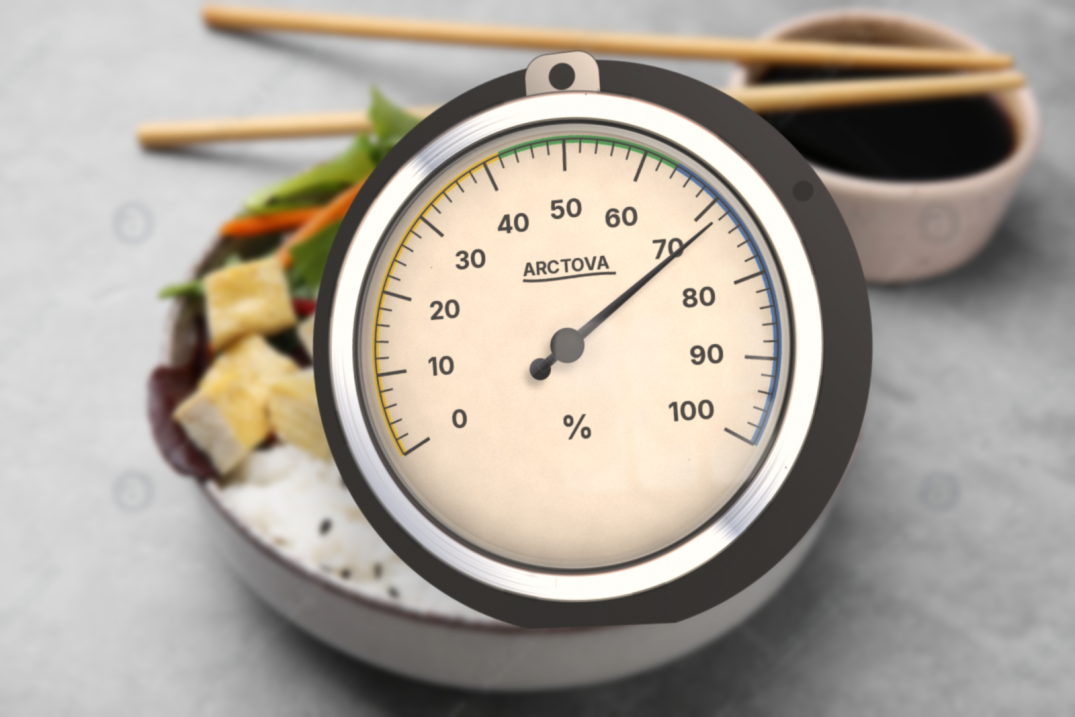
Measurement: 72 %
